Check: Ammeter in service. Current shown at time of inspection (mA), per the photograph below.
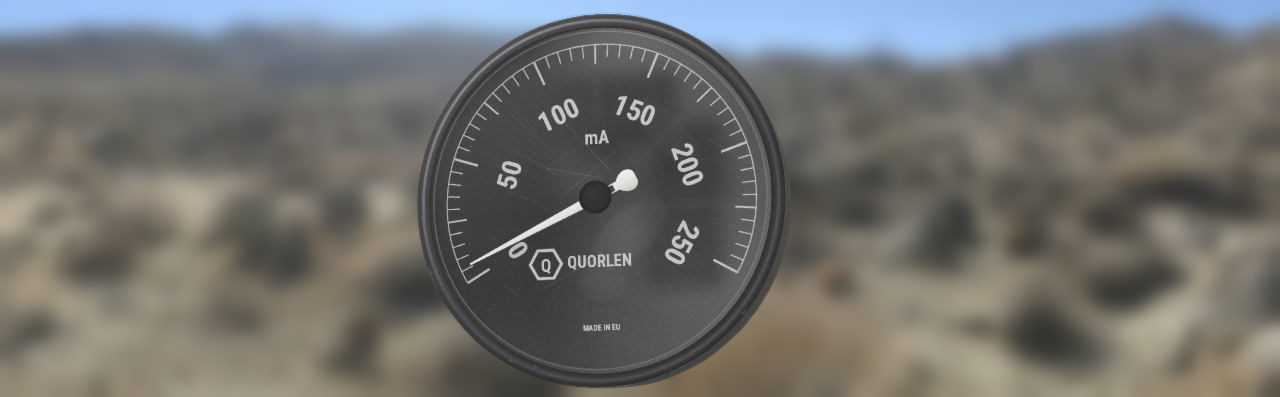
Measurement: 5 mA
